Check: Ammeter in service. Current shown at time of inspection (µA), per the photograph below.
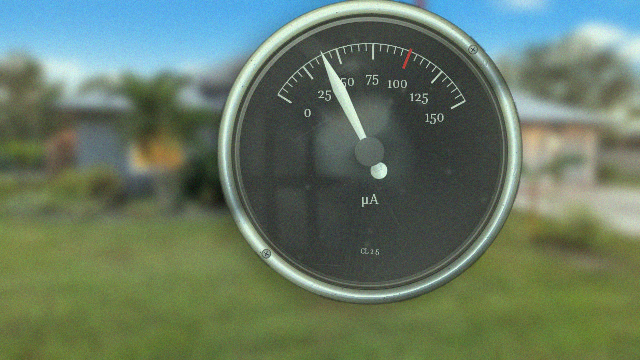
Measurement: 40 µA
